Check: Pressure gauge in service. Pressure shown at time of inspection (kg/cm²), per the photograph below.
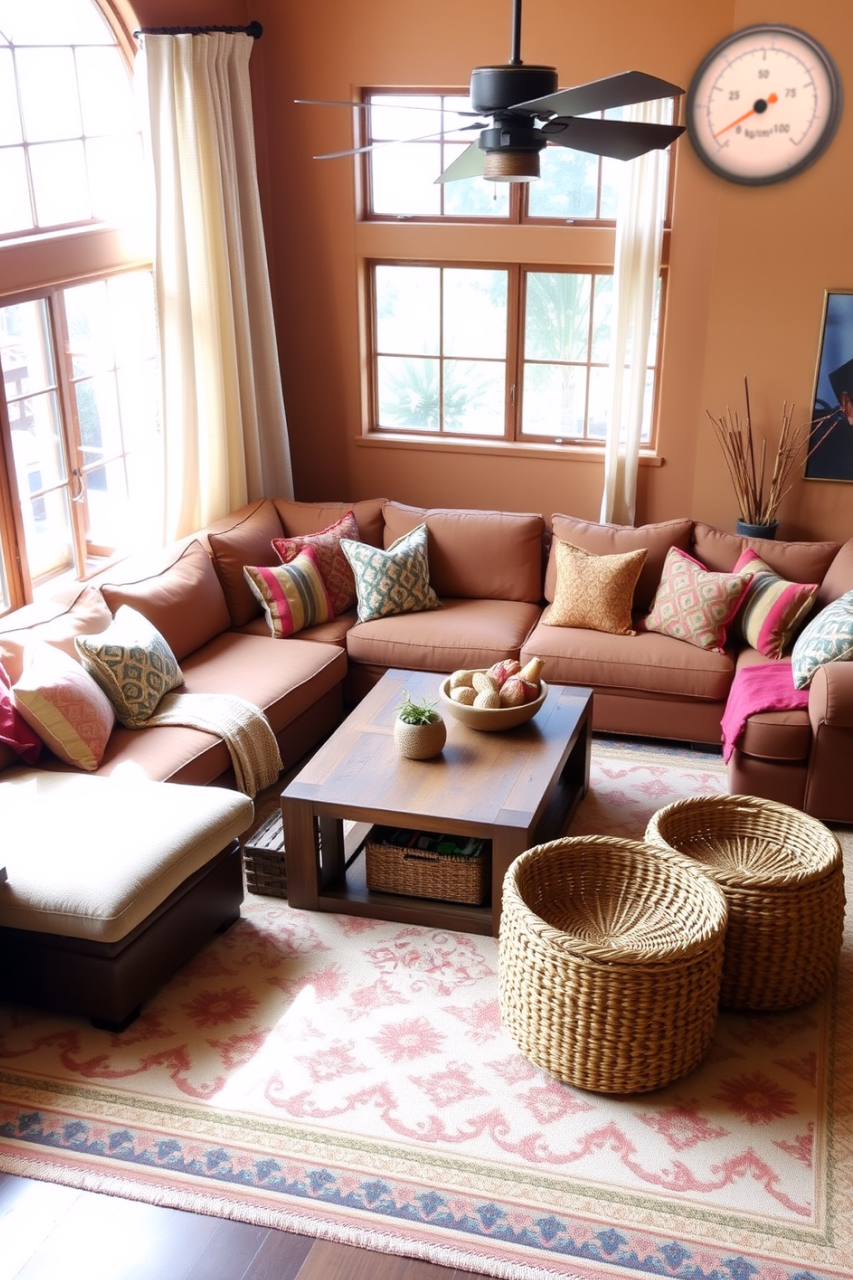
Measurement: 5 kg/cm²
